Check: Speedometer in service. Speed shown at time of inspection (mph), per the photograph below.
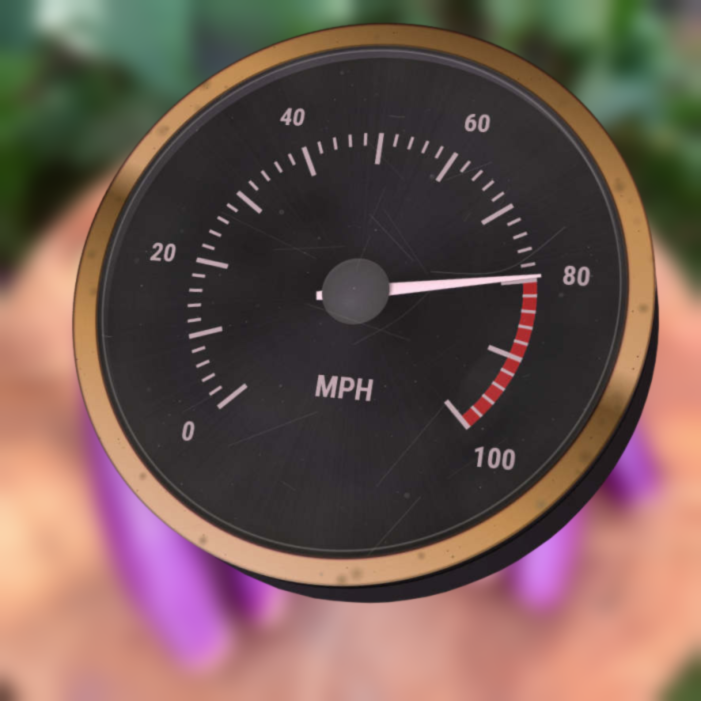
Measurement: 80 mph
